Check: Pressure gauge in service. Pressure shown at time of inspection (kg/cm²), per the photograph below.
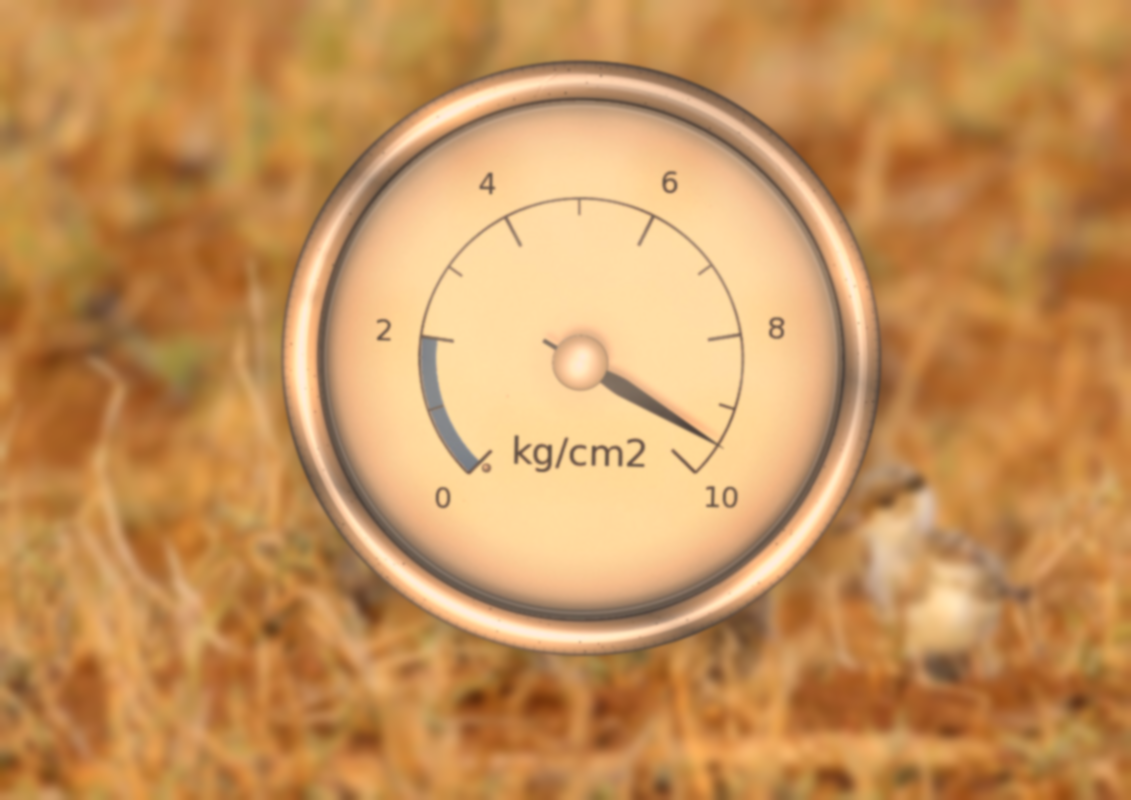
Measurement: 9.5 kg/cm²
